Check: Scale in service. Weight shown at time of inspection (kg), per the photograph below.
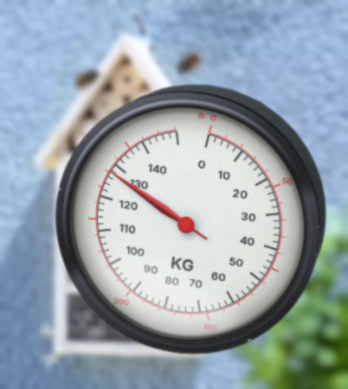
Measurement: 128 kg
